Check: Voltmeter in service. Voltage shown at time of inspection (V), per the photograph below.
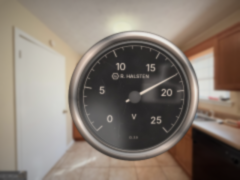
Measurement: 18 V
